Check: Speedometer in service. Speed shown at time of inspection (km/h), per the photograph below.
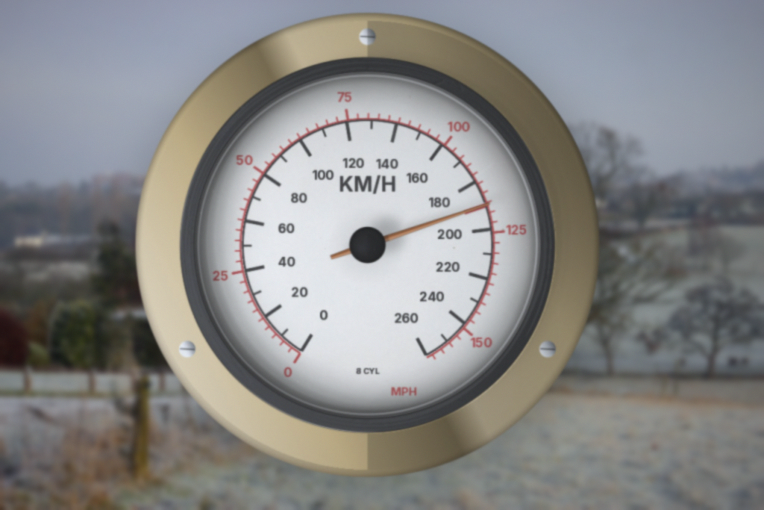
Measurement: 190 km/h
